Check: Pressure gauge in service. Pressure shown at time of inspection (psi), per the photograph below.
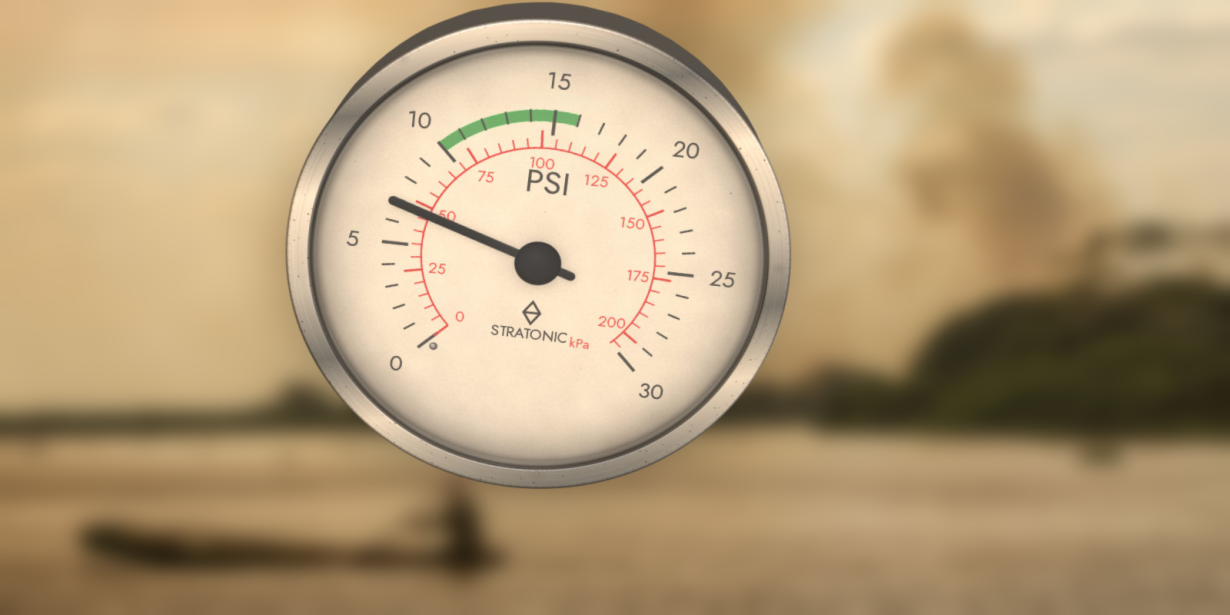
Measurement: 7 psi
